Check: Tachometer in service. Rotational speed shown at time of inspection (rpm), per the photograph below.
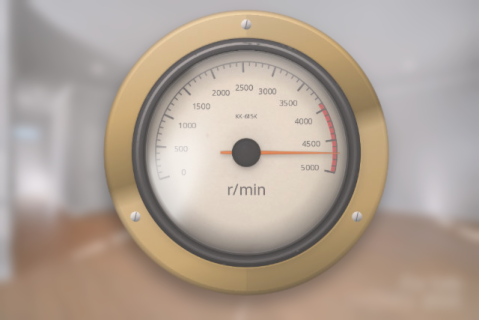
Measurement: 4700 rpm
